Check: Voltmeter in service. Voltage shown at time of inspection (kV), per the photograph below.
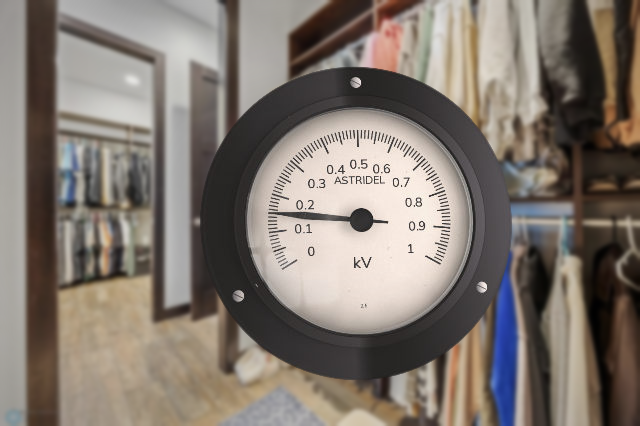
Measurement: 0.15 kV
